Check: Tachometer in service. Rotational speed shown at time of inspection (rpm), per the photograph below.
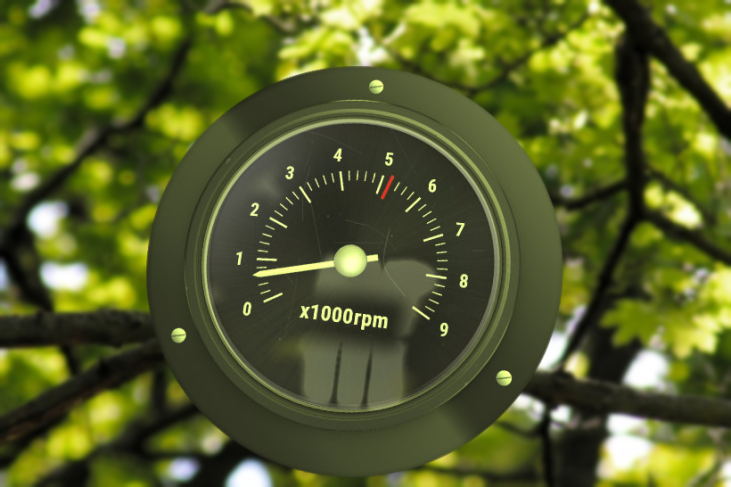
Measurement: 600 rpm
